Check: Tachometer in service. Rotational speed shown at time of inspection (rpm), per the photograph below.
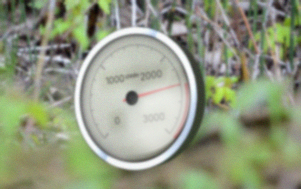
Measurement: 2400 rpm
